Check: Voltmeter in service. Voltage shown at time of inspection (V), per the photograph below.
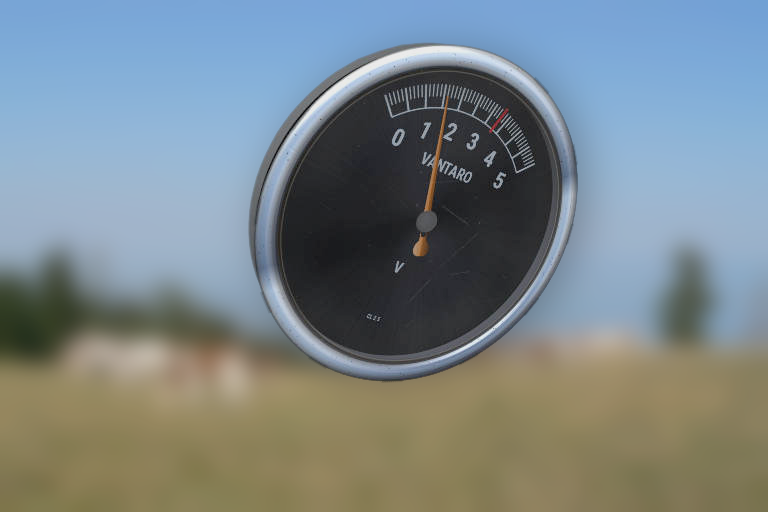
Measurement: 1.5 V
